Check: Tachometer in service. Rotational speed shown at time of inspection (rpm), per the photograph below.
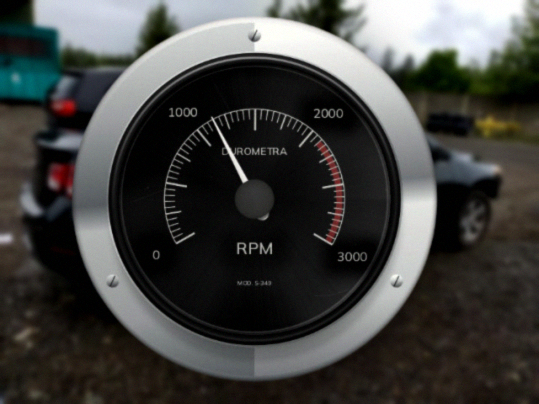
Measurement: 1150 rpm
